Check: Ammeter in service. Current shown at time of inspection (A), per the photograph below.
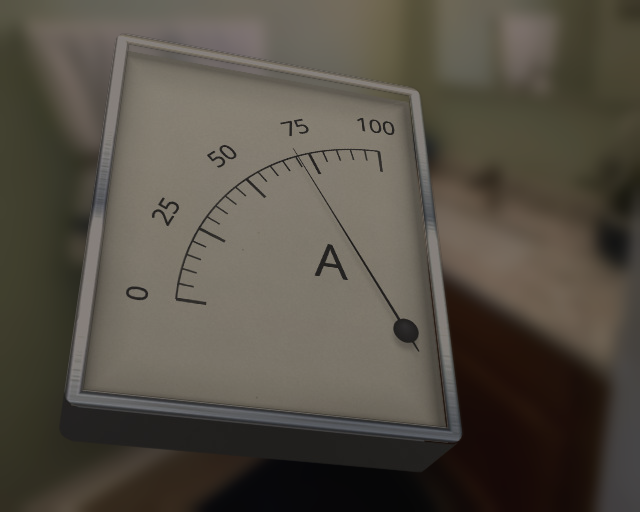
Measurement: 70 A
